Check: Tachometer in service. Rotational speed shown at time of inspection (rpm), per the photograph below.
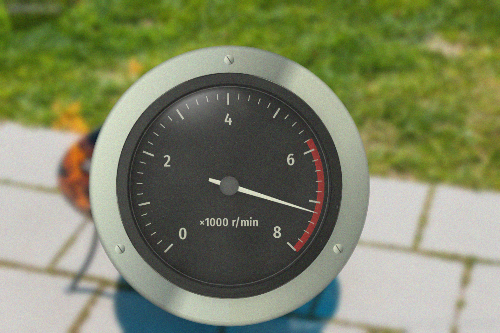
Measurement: 7200 rpm
